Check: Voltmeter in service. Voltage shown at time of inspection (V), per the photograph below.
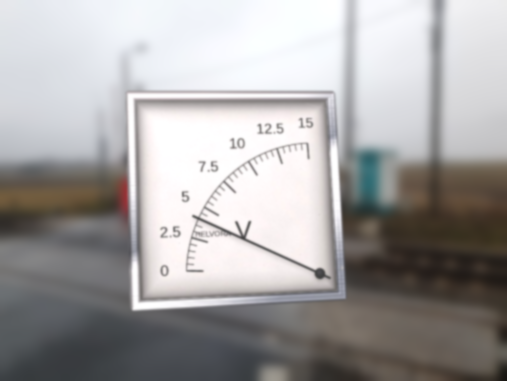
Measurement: 4 V
